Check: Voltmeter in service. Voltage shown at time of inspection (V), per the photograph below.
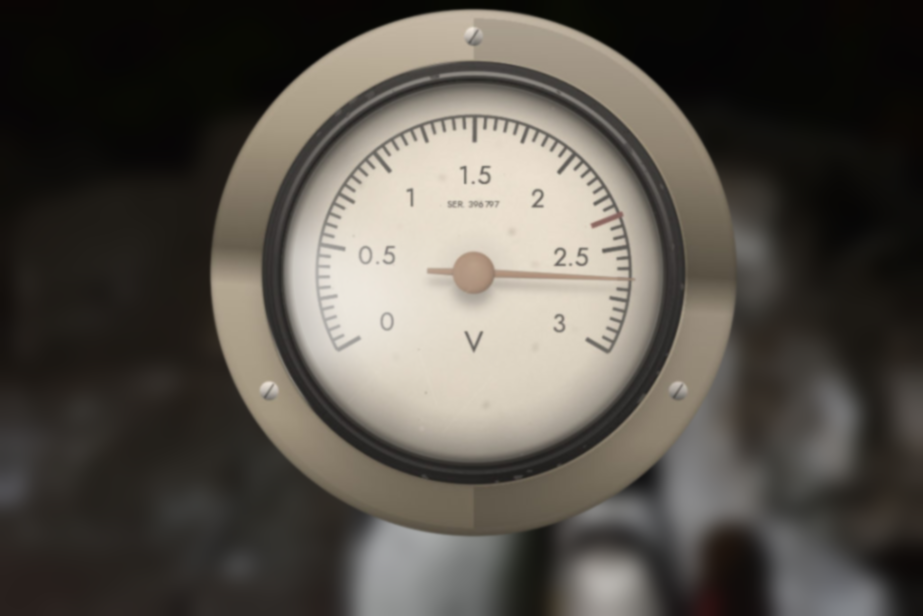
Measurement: 2.65 V
